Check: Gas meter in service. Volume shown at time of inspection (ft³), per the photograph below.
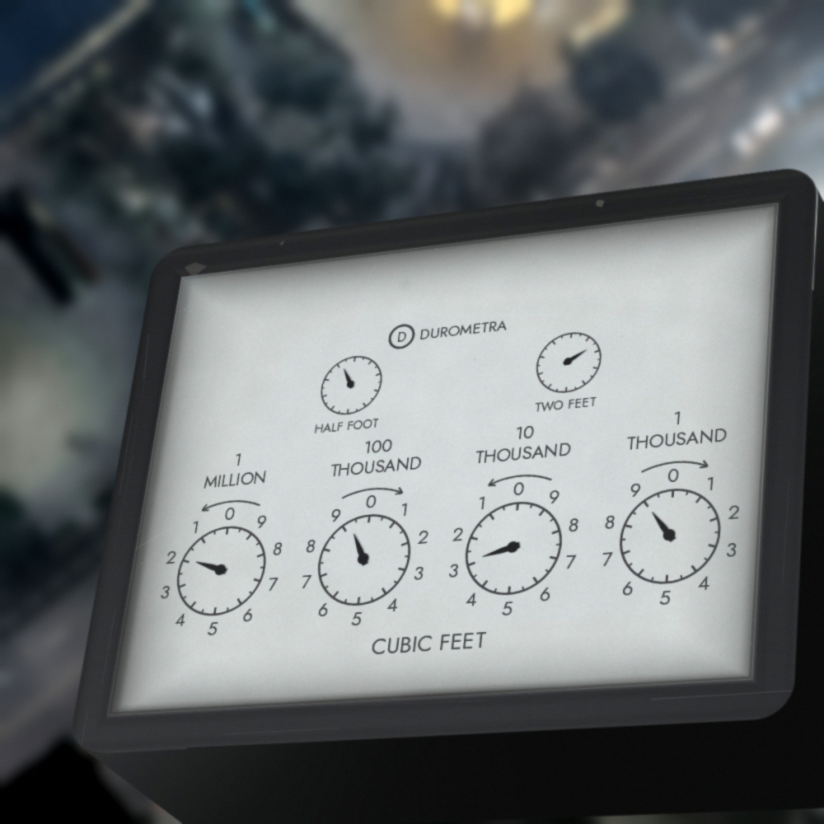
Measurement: 192900 ft³
